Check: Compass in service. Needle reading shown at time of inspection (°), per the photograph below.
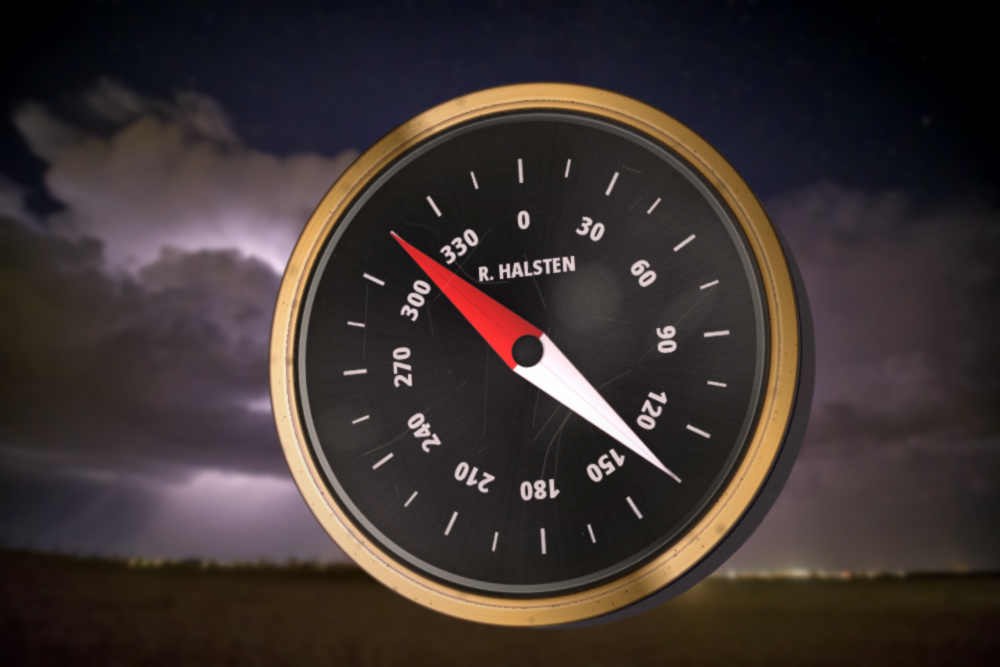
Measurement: 315 °
